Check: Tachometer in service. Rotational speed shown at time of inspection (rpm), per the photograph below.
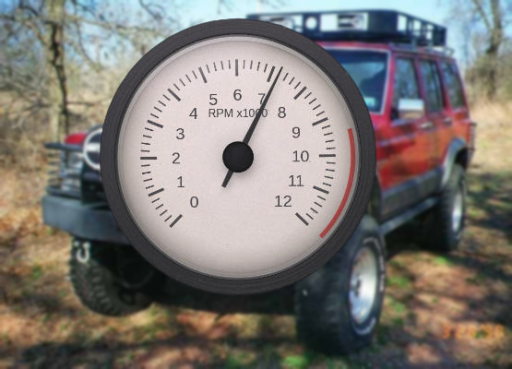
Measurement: 7200 rpm
